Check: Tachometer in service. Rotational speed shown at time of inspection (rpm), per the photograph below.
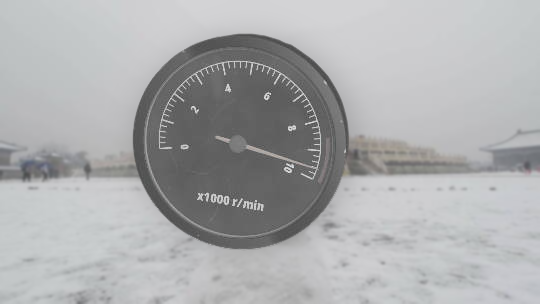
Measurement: 9600 rpm
